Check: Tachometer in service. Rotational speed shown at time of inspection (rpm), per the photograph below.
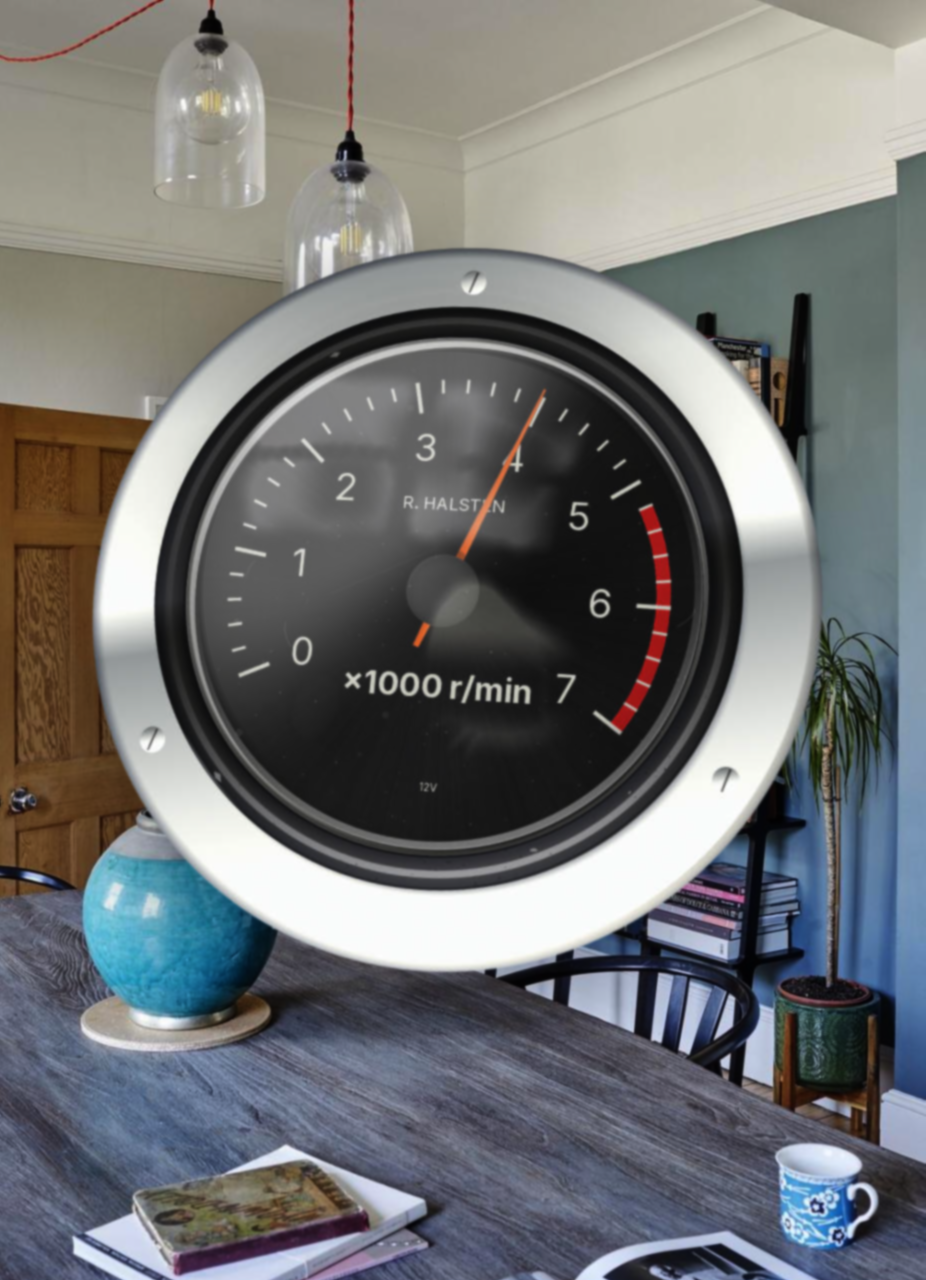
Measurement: 4000 rpm
